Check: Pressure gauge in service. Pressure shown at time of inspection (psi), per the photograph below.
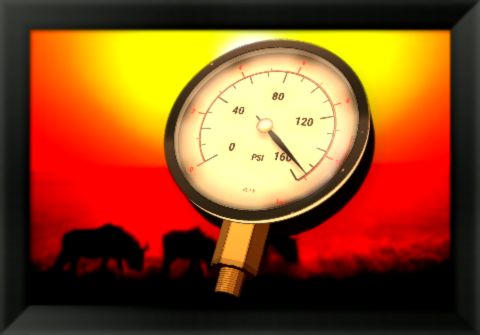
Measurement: 155 psi
